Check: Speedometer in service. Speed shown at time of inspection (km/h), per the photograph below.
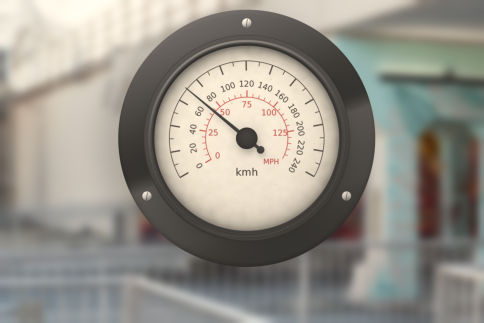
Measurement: 70 km/h
